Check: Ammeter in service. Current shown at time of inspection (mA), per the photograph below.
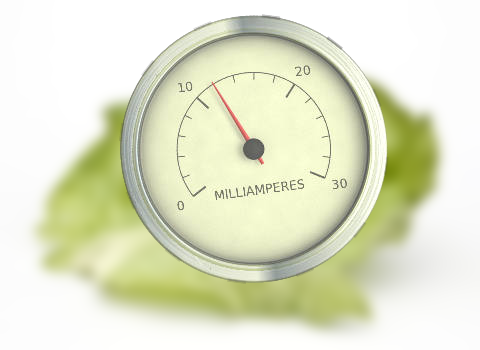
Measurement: 12 mA
